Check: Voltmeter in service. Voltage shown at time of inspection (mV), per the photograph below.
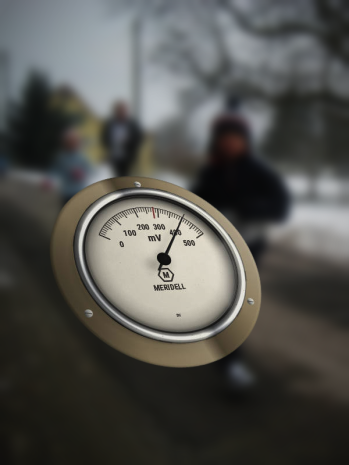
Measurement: 400 mV
